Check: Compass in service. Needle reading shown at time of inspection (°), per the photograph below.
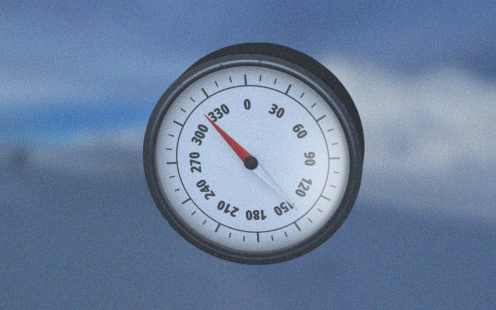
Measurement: 320 °
